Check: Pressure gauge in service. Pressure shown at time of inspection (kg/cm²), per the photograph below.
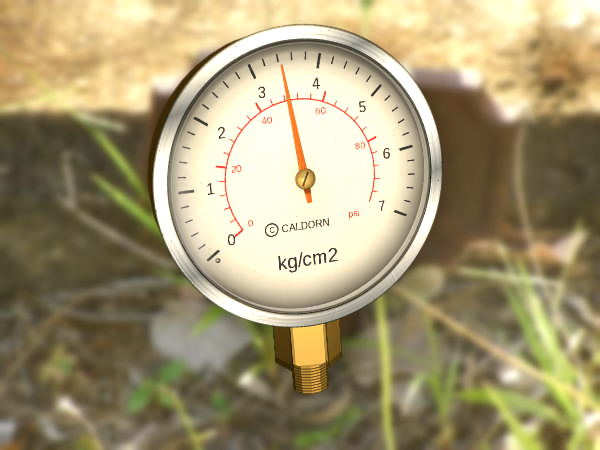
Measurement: 3.4 kg/cm²
